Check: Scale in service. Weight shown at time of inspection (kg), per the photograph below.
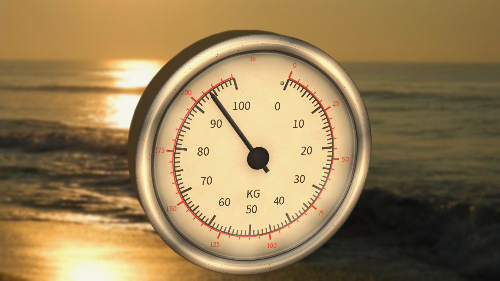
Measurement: 94 kg
